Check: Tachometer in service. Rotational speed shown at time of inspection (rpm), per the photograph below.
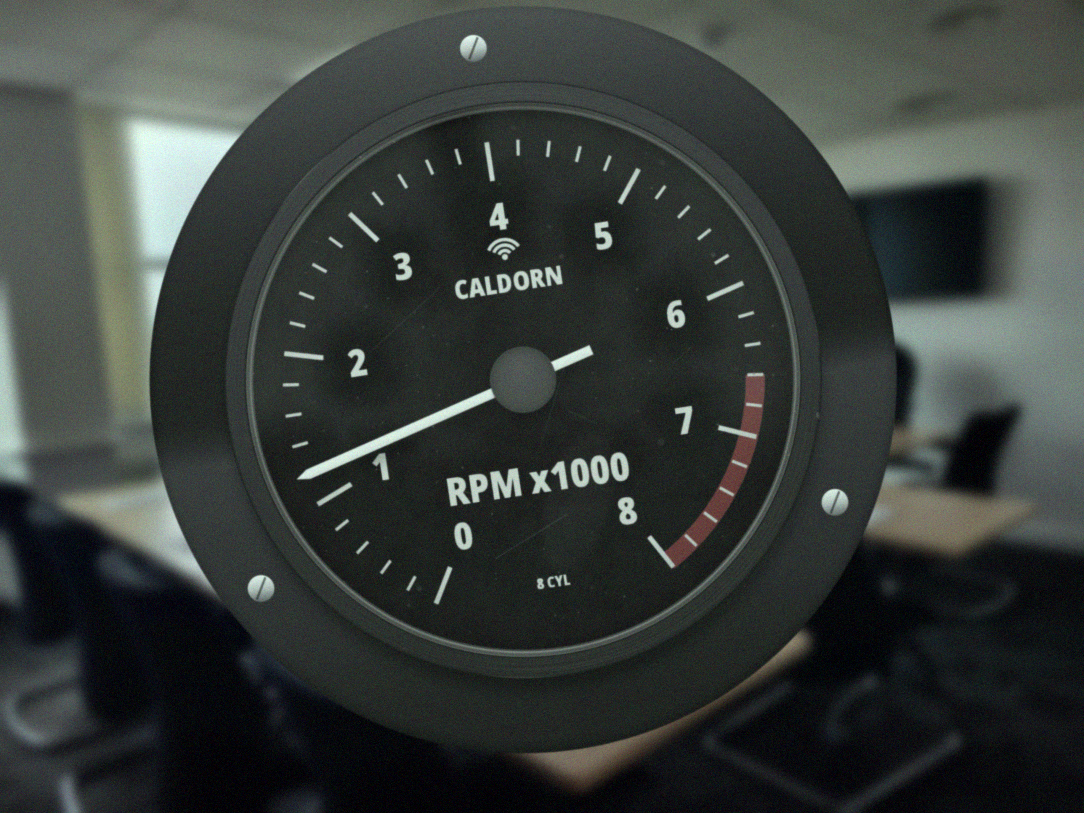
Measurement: 1200 rpm
